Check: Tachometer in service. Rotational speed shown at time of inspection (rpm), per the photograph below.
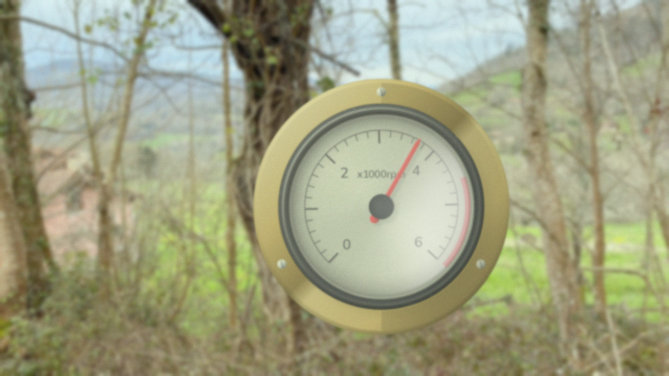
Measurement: 3700 rpm
